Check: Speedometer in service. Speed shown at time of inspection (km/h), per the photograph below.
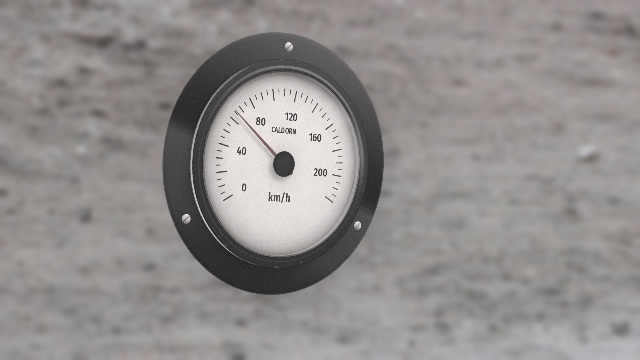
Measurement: 65 km/h
